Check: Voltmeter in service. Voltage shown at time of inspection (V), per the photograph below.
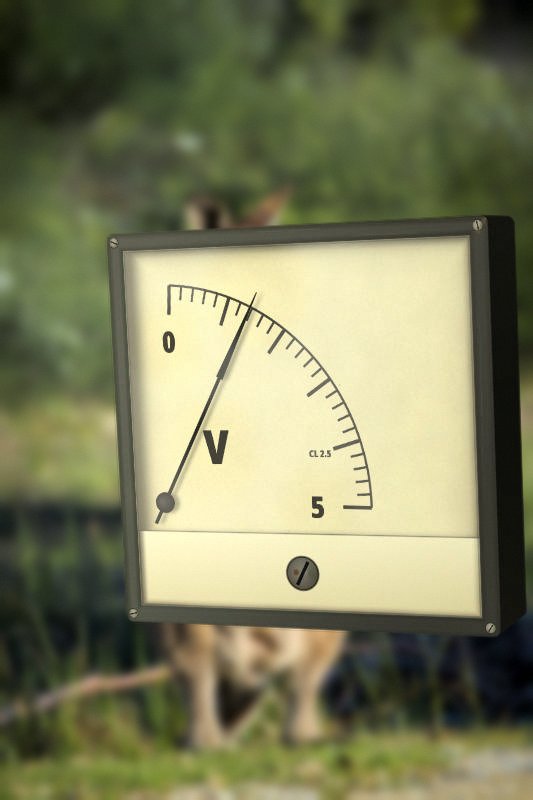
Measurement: 1.4 V
